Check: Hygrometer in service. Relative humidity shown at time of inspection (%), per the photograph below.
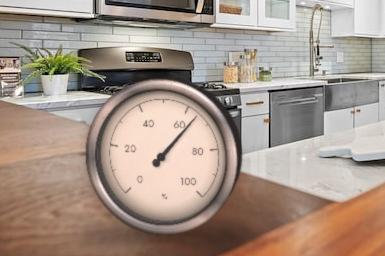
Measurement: 65 %
